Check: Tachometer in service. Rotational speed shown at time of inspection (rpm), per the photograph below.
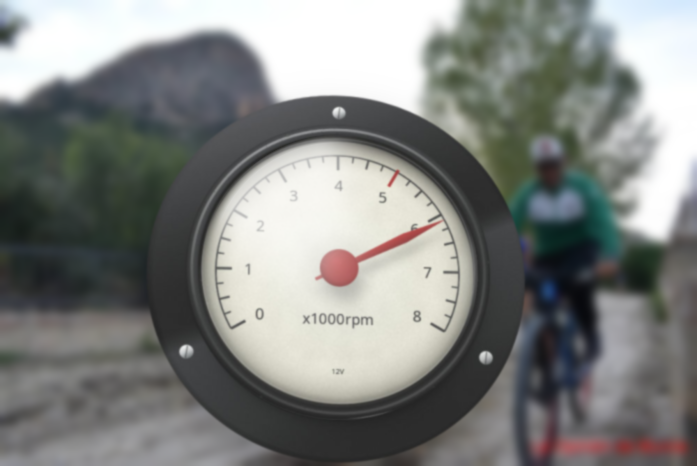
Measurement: 6125 rpm
